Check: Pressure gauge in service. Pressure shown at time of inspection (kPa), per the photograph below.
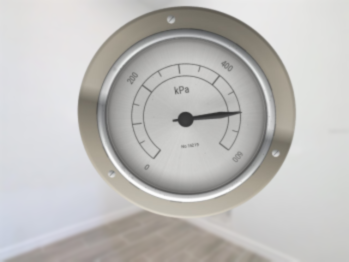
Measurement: 500 kPa
